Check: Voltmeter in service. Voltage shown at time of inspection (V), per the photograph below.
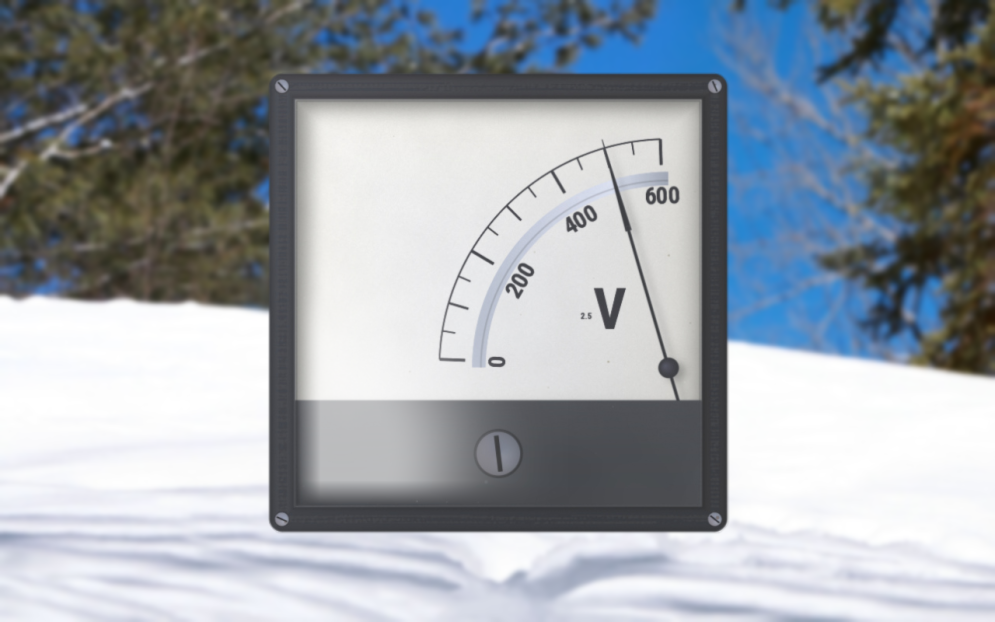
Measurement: 500 V
